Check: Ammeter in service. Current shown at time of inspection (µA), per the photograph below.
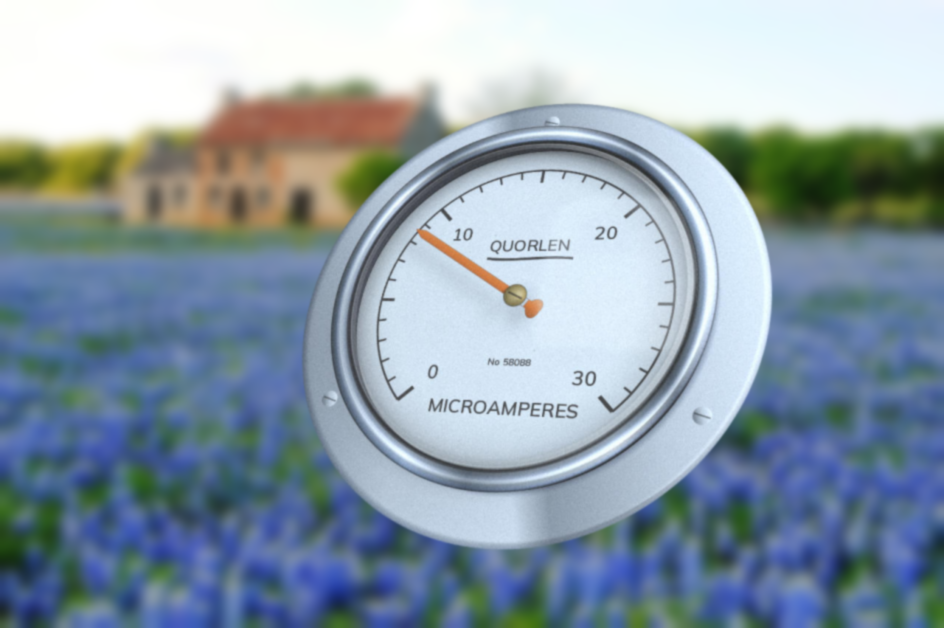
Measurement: 8.5 µA
